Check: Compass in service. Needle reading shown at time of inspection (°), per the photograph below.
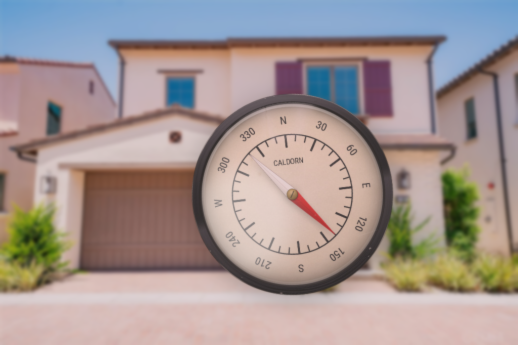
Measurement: 140 °
